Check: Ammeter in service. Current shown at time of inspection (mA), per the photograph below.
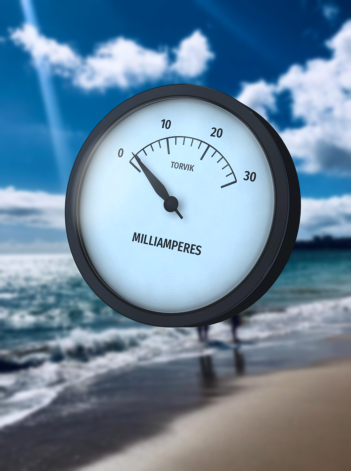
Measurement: 2 mA
